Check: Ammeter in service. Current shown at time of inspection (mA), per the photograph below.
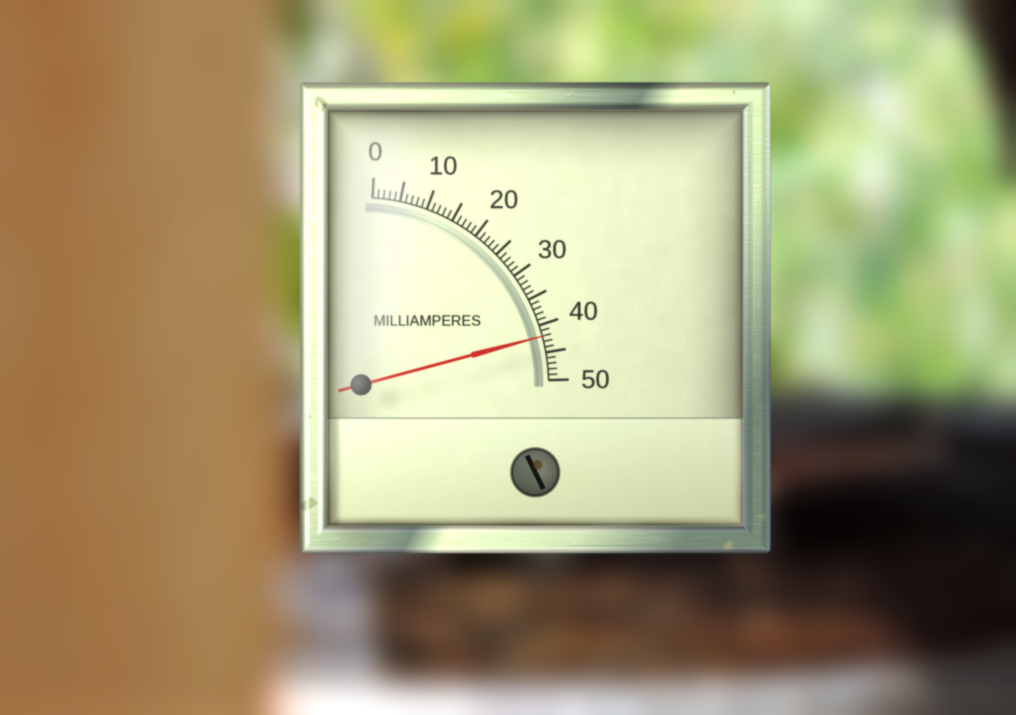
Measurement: 42 mA
